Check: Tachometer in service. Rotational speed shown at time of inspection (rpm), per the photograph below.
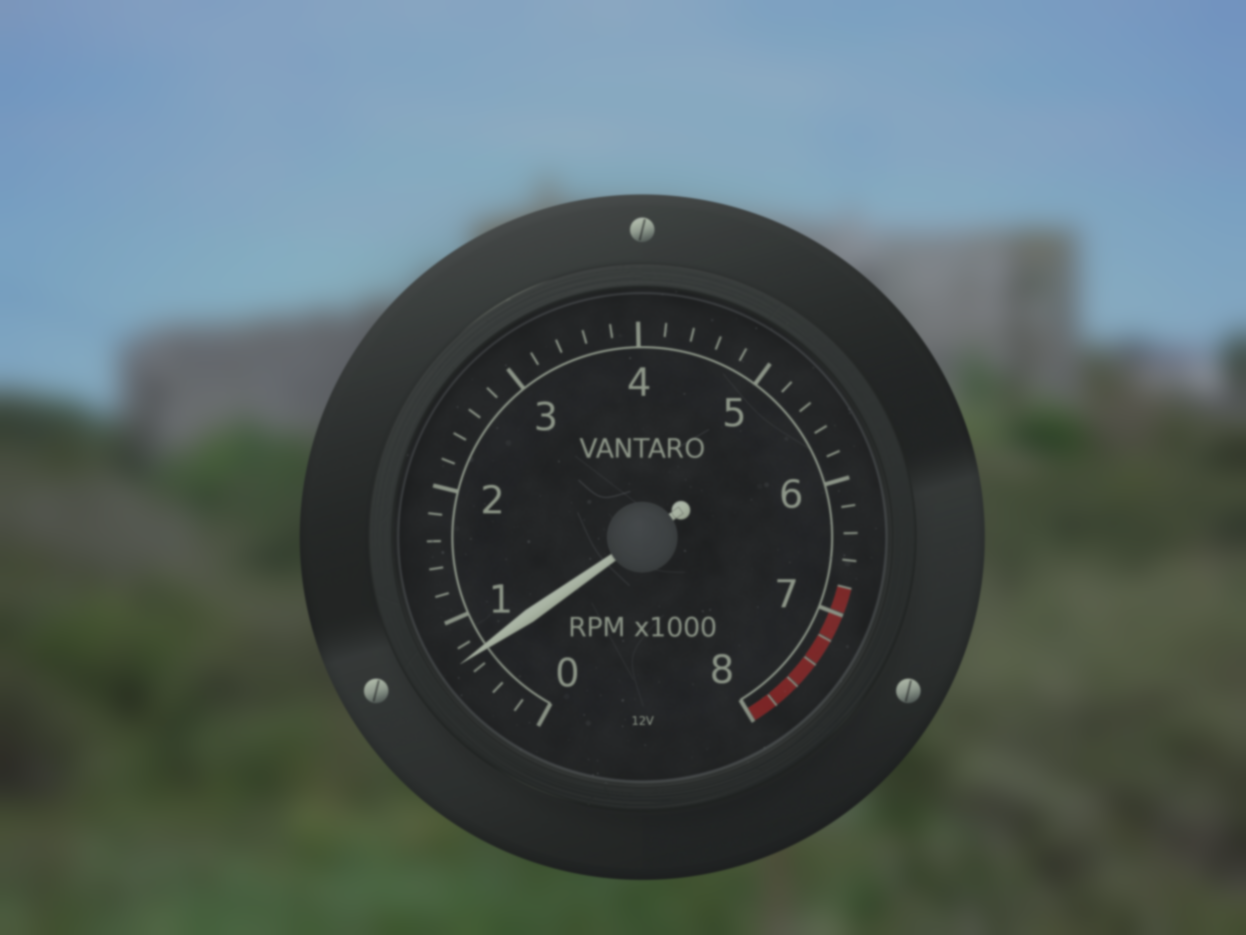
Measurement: 700 rpm
